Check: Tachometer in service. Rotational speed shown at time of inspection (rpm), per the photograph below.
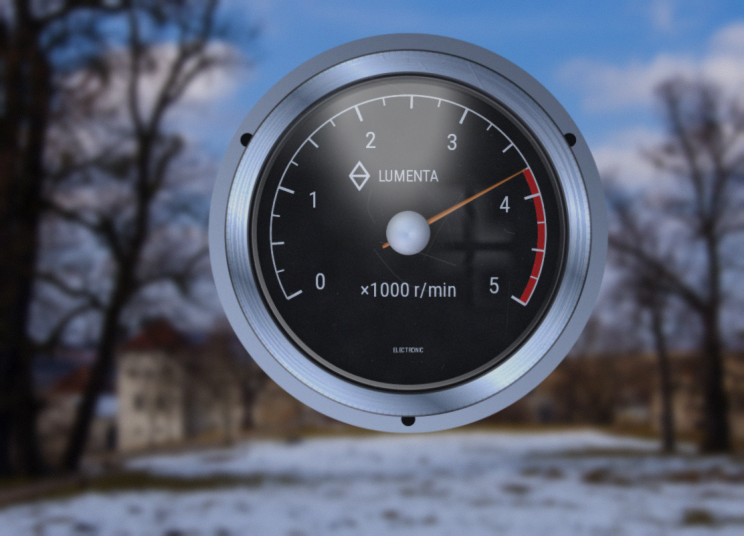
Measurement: 3750 rpm
